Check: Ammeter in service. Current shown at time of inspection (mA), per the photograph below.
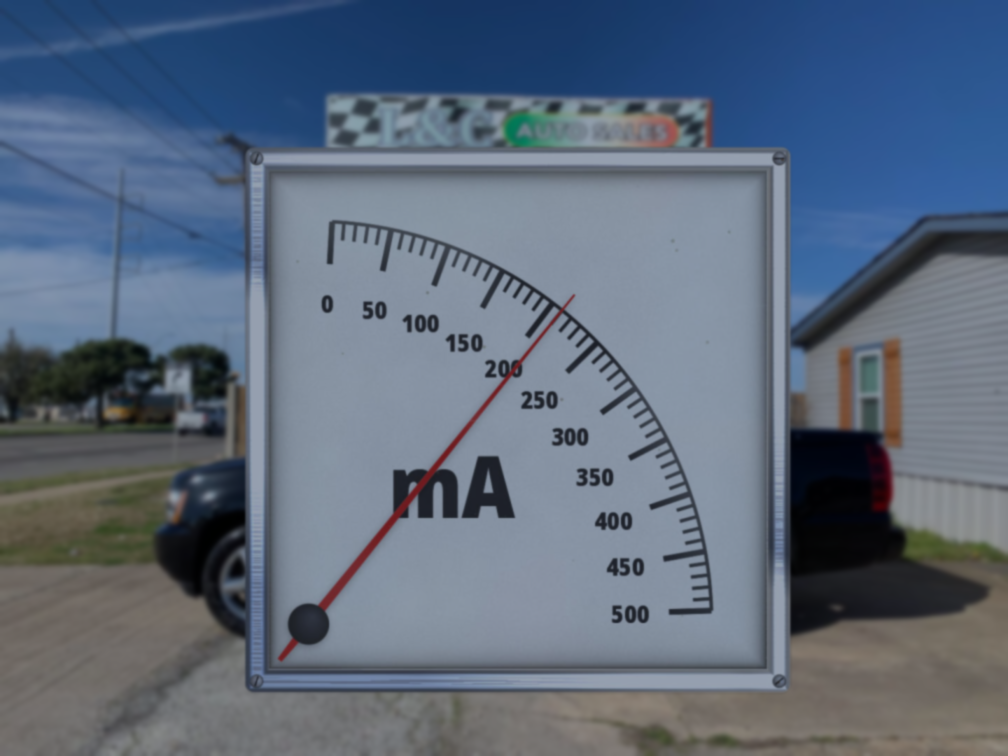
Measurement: 210 mA
